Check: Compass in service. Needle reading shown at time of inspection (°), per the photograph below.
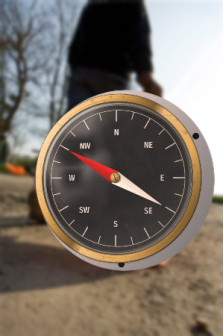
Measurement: 300 °
